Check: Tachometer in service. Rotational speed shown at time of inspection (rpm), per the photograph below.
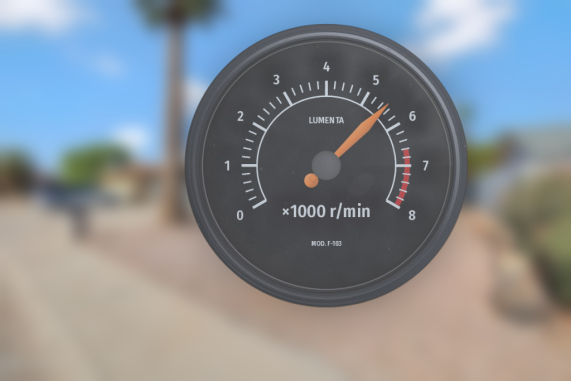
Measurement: 5500 rpm
